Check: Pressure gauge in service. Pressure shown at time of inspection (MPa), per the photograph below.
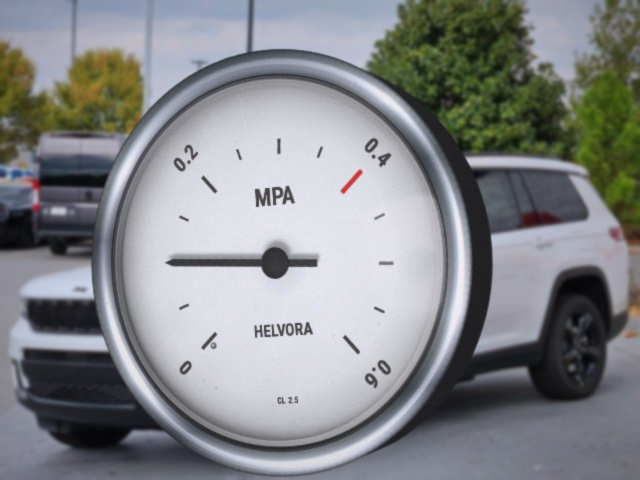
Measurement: 0.1 MPa
